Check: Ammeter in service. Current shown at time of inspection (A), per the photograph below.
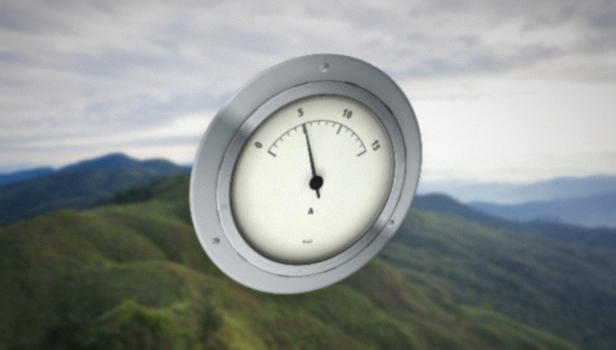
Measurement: 5 A
